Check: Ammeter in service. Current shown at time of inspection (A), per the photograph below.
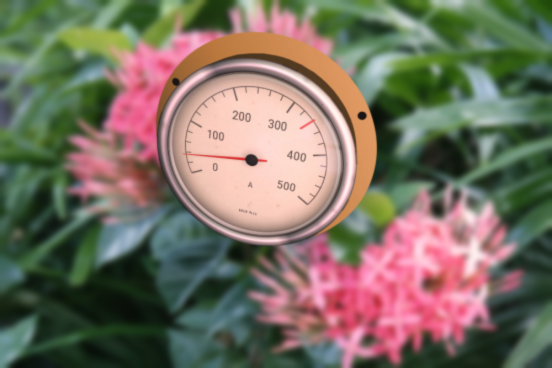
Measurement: 40 A
